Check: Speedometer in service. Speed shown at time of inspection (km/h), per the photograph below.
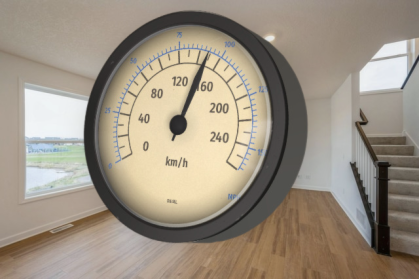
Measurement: 150 km/h
